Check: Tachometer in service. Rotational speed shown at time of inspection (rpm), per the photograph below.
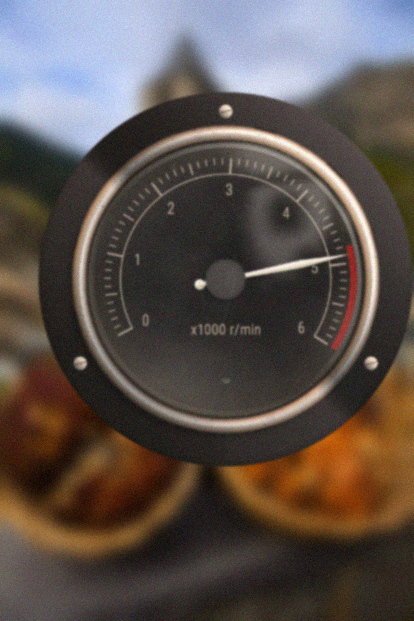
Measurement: 4900 rpm
